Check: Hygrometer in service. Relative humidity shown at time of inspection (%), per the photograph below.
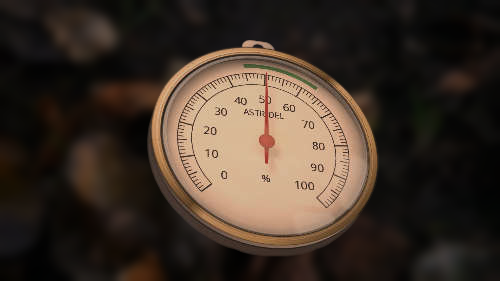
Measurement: 50 %
